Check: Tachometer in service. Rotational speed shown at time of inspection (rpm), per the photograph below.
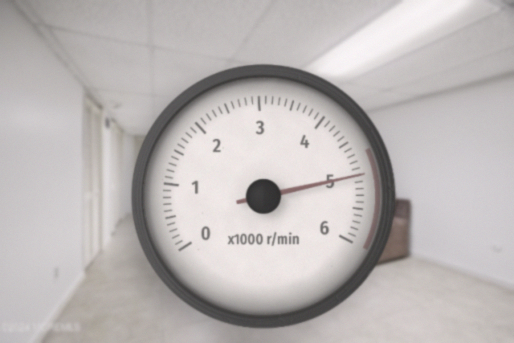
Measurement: 5000 rpm
